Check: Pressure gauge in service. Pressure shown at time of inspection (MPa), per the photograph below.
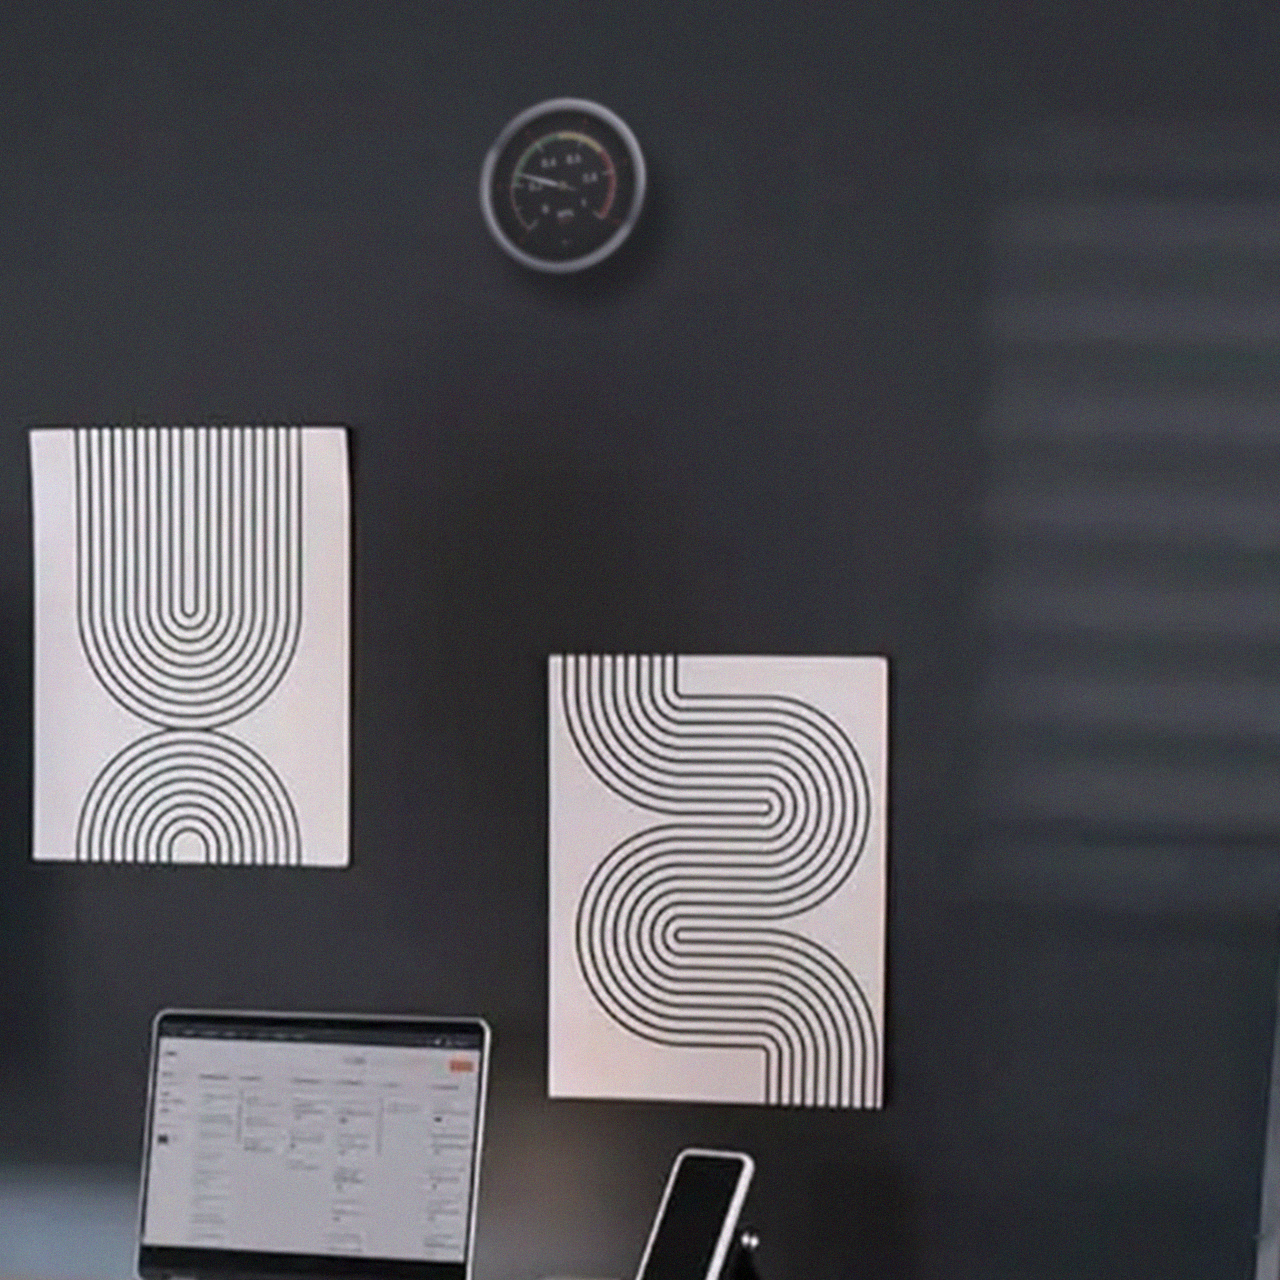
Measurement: 0.25 MPa
